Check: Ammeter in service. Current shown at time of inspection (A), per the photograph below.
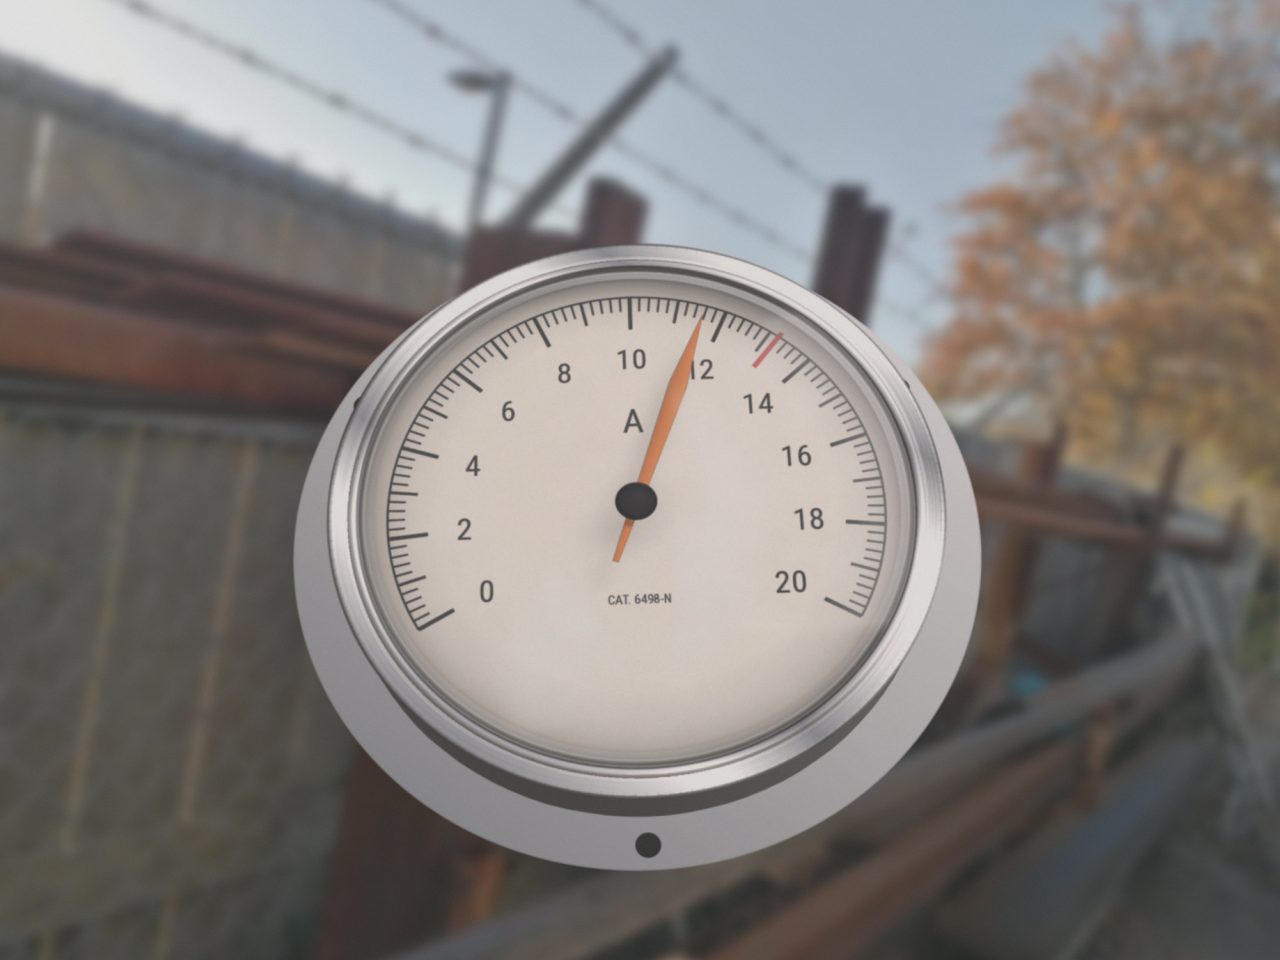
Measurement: 11.6 A
